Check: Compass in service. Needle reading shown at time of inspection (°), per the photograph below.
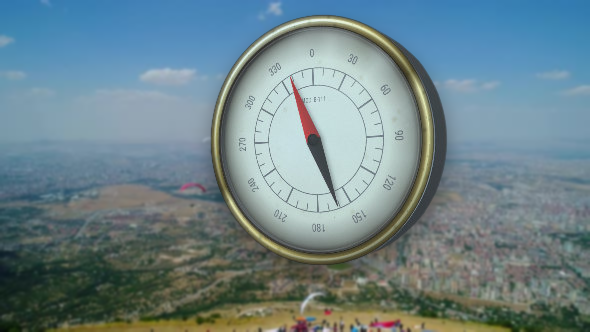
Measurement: 340 °
